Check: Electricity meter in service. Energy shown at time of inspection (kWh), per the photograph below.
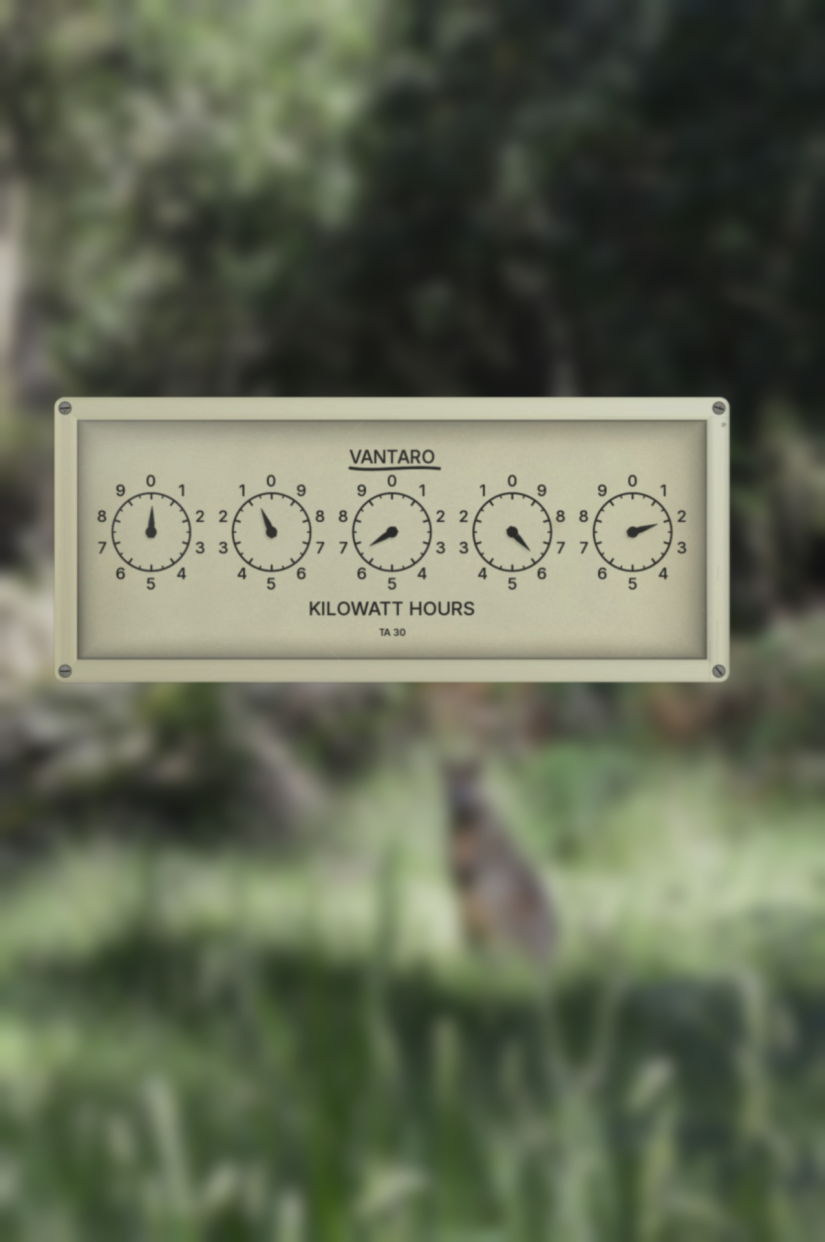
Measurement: 662 kWh
